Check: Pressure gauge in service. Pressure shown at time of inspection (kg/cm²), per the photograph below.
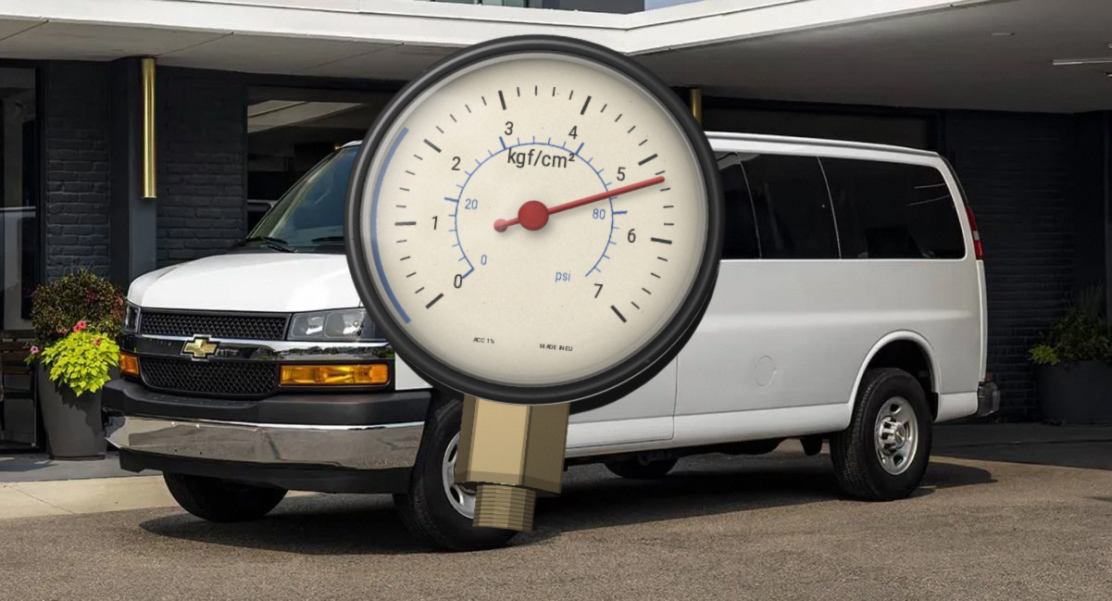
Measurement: 5.3 kg/cm²
